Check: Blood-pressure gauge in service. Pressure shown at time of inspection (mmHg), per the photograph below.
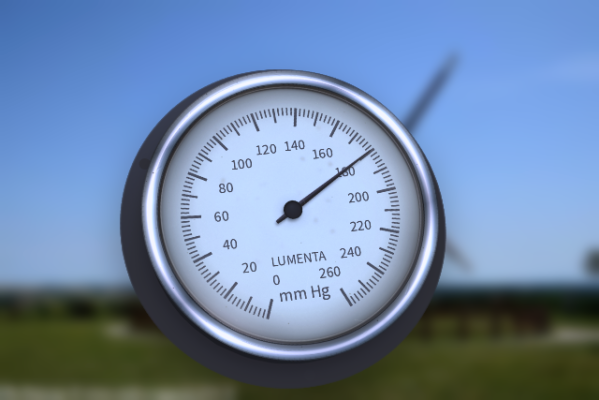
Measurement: 180 mmHg
